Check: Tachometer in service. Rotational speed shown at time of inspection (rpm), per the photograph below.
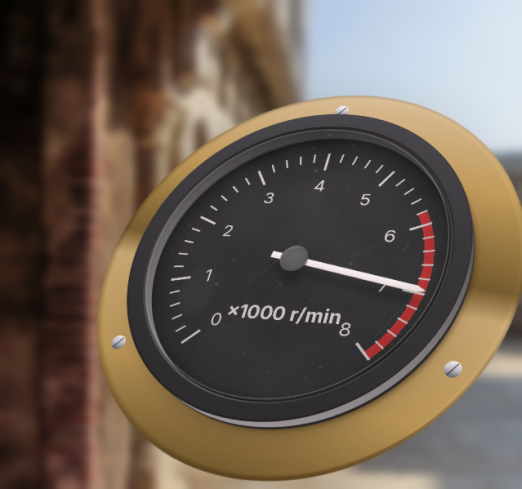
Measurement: 7000 rpm
